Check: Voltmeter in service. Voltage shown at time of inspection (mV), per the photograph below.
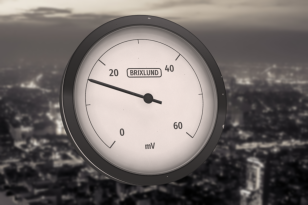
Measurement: 15 mV
